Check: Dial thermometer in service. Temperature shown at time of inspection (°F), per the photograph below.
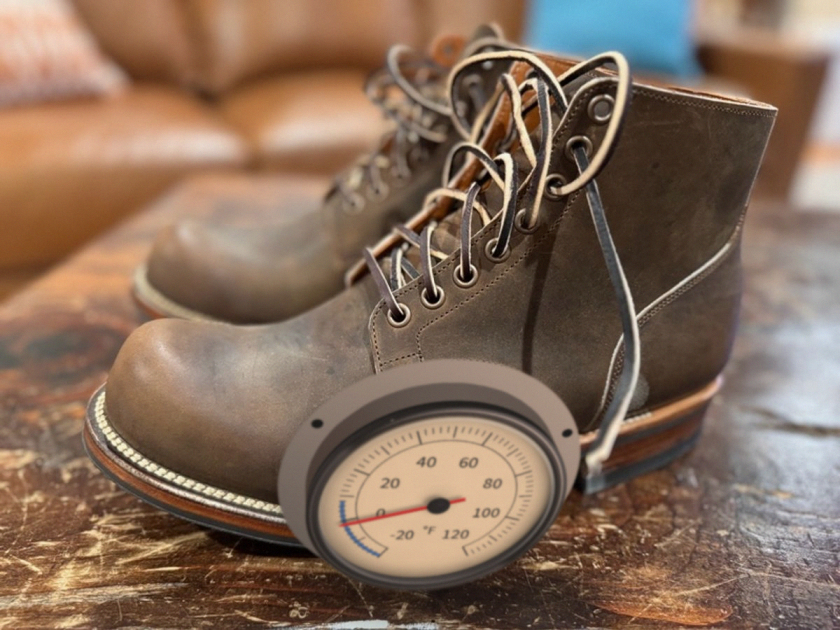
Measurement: 0 °F
